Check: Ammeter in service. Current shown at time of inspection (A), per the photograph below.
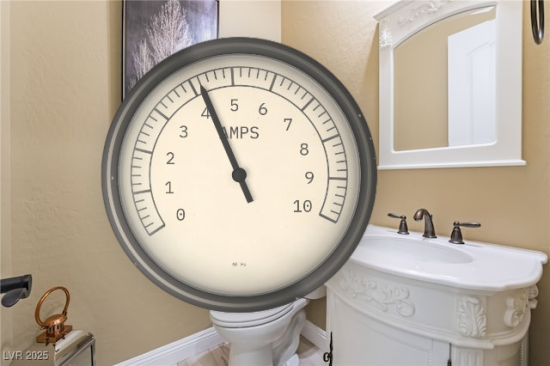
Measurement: 4.2 A
